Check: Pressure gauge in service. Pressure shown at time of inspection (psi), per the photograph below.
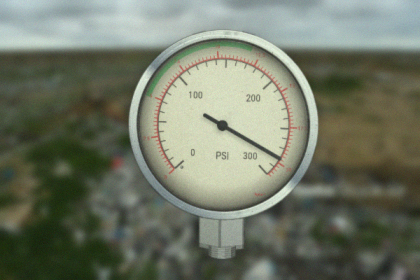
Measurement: 280 psi
